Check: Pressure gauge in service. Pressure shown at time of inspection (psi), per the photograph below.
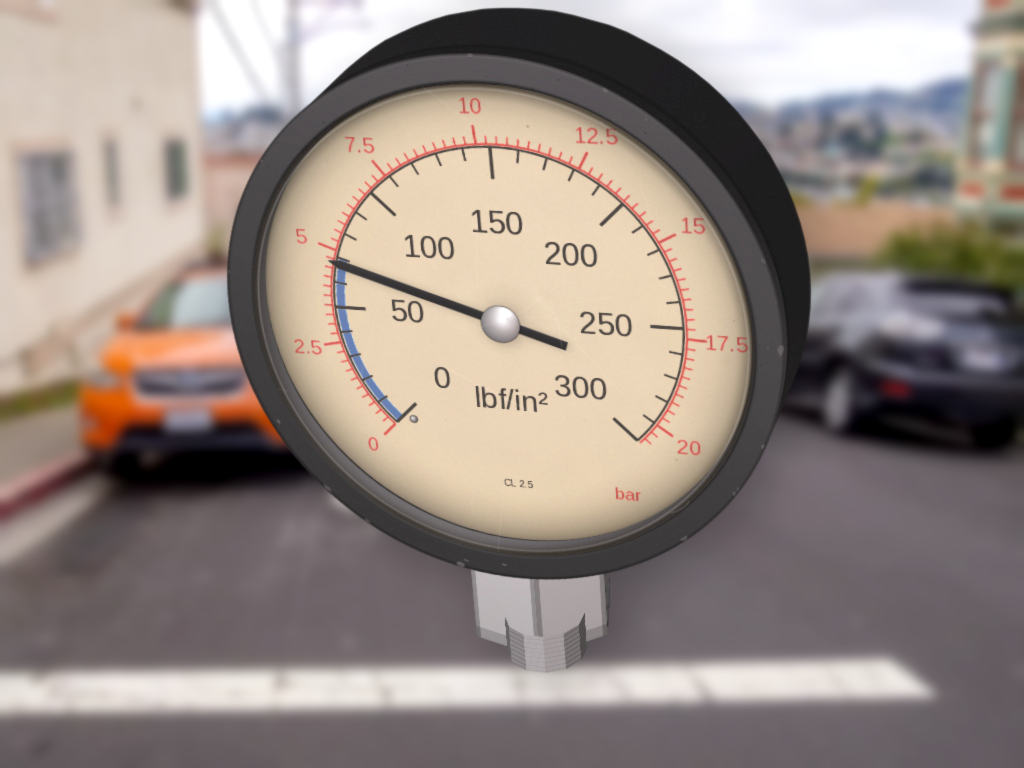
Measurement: 70 psi
